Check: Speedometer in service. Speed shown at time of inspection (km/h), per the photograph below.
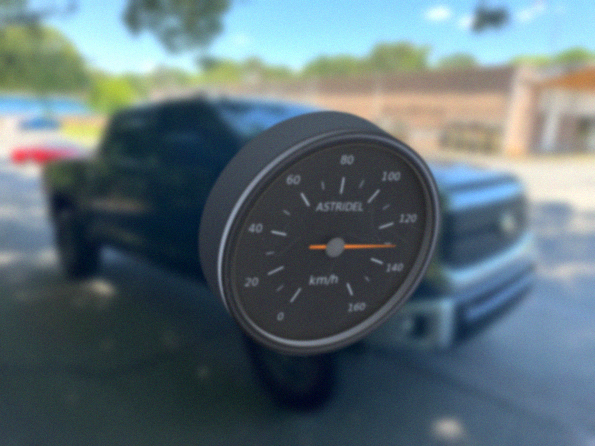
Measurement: 130 km/h
